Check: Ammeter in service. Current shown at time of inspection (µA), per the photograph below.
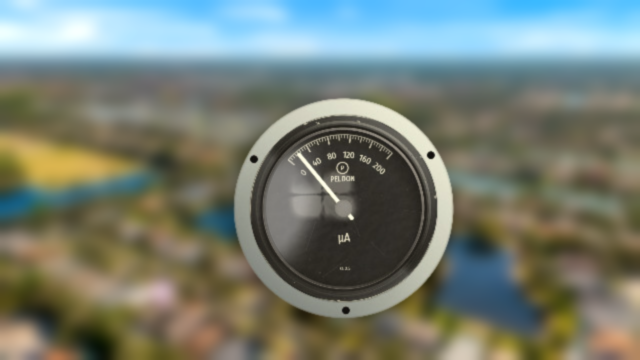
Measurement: 20 µA
